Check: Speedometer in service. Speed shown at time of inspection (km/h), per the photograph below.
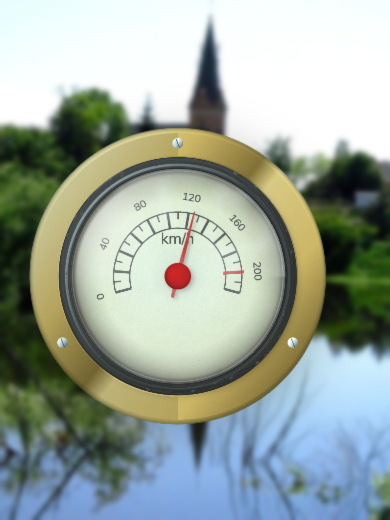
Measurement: 125 km/h
